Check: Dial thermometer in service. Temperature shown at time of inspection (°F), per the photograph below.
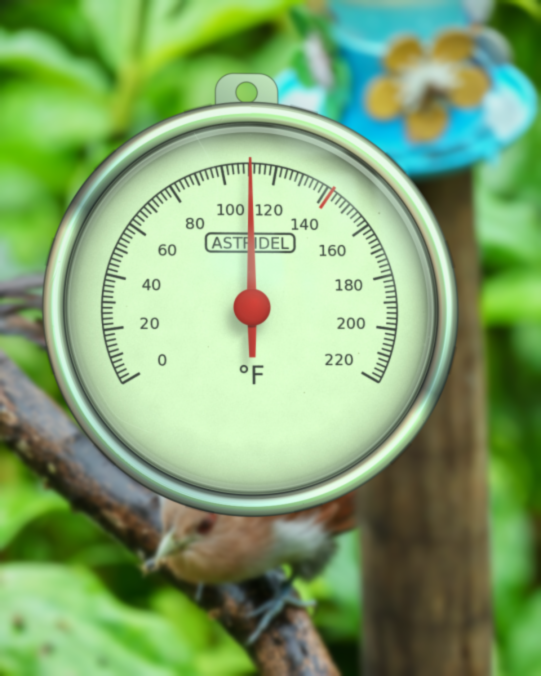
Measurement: 110 °F
